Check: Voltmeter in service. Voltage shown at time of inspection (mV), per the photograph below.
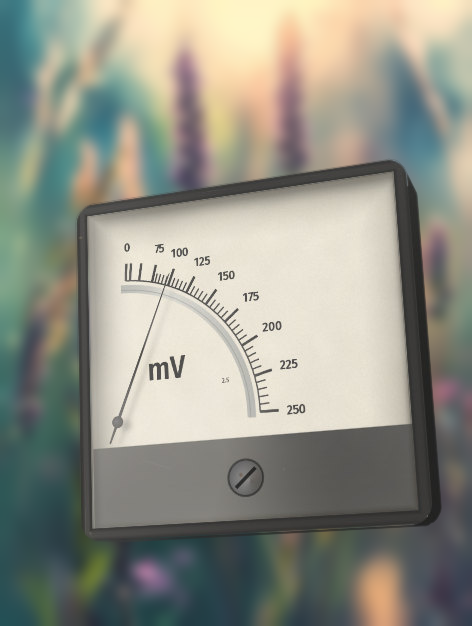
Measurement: 100 mV
